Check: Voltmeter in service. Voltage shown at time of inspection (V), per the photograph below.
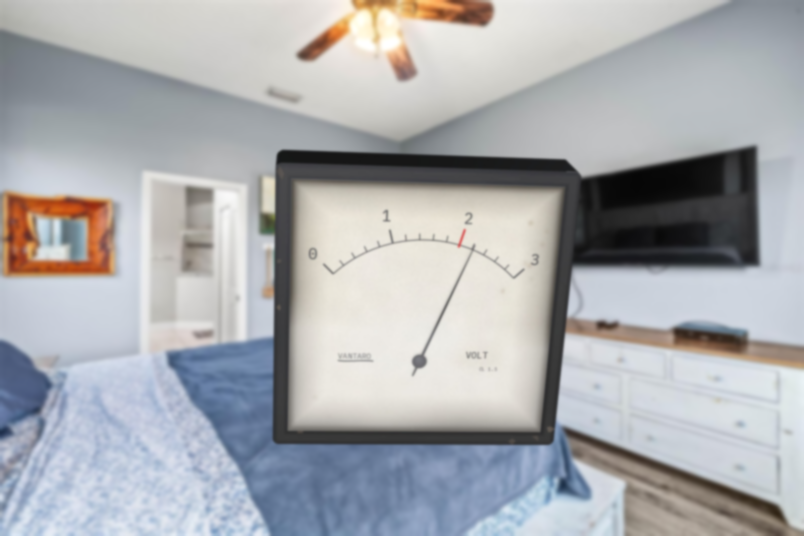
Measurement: 2.2 V
